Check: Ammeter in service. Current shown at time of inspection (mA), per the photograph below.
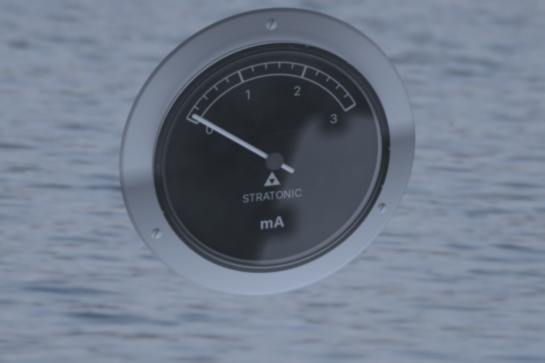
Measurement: 0.1 mA
